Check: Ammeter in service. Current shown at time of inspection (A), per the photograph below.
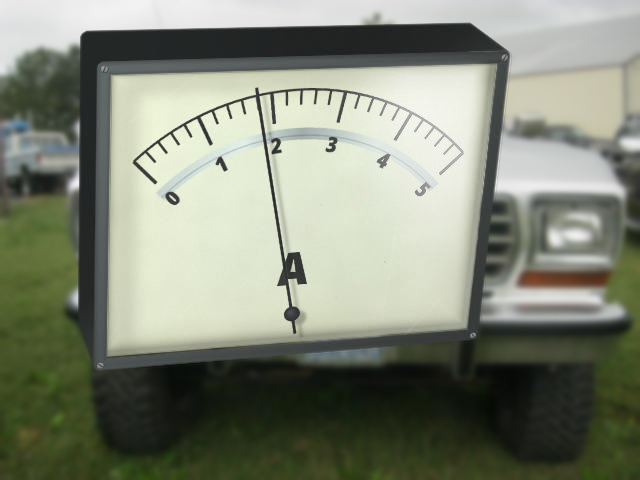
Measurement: 1.8 A
